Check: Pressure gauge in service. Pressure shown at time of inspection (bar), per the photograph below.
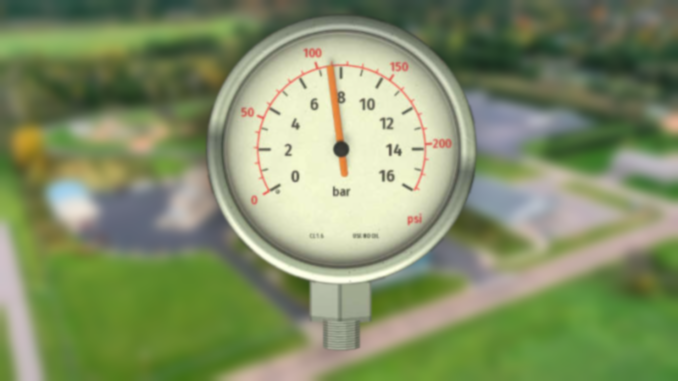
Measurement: 7.5 bar
